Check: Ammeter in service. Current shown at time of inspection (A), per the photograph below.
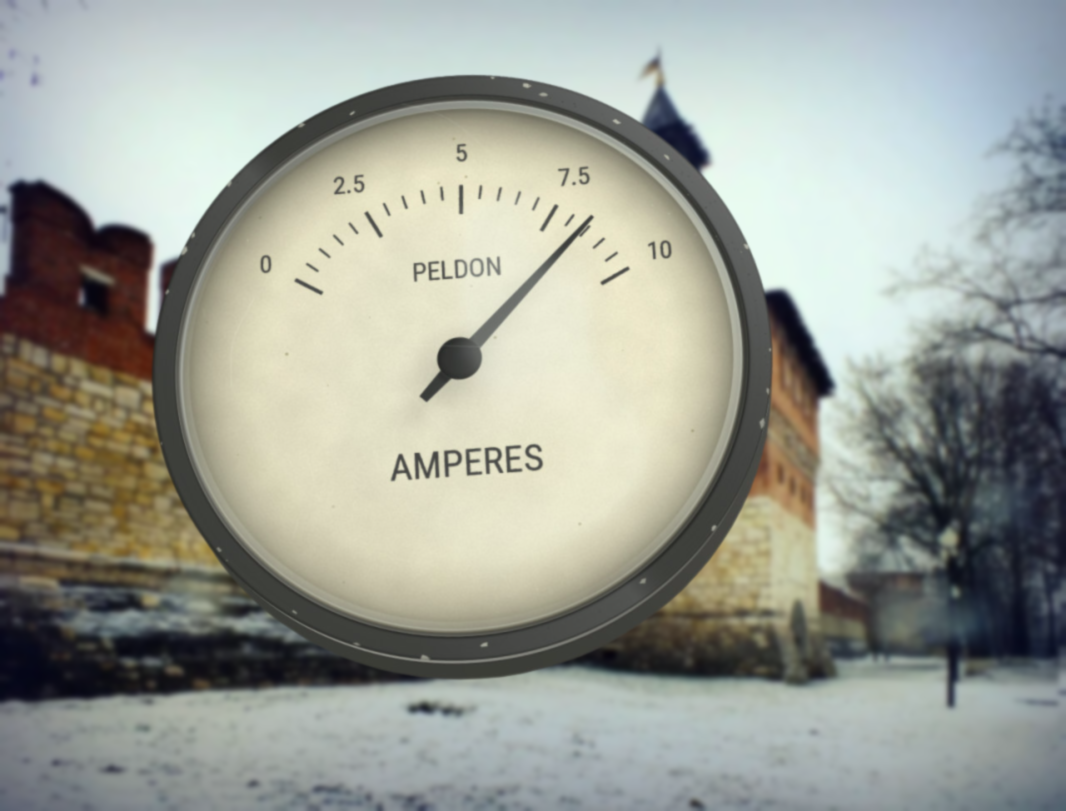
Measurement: 8.5 A
